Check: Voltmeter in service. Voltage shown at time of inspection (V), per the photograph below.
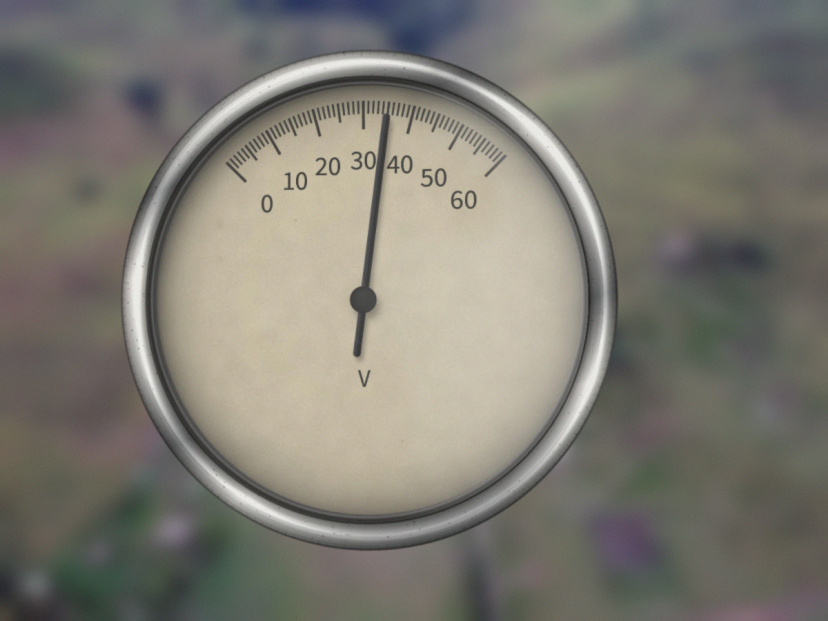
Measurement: 35 V
